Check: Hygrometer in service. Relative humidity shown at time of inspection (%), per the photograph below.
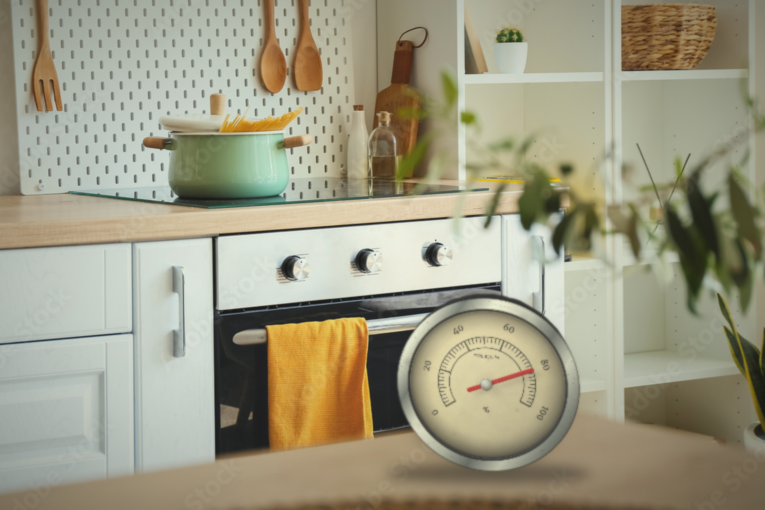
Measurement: 80 %
